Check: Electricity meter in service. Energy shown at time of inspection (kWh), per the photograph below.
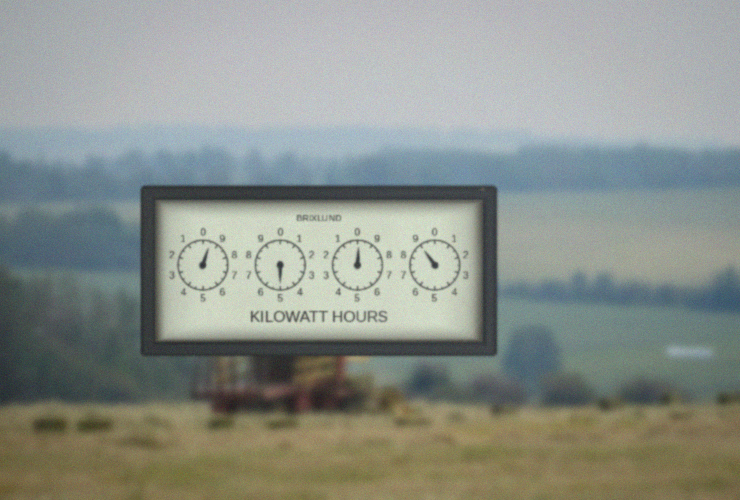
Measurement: 9499 kWh
